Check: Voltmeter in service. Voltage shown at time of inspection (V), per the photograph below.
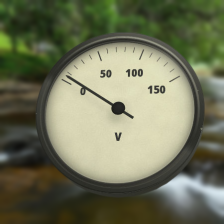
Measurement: 5 V
